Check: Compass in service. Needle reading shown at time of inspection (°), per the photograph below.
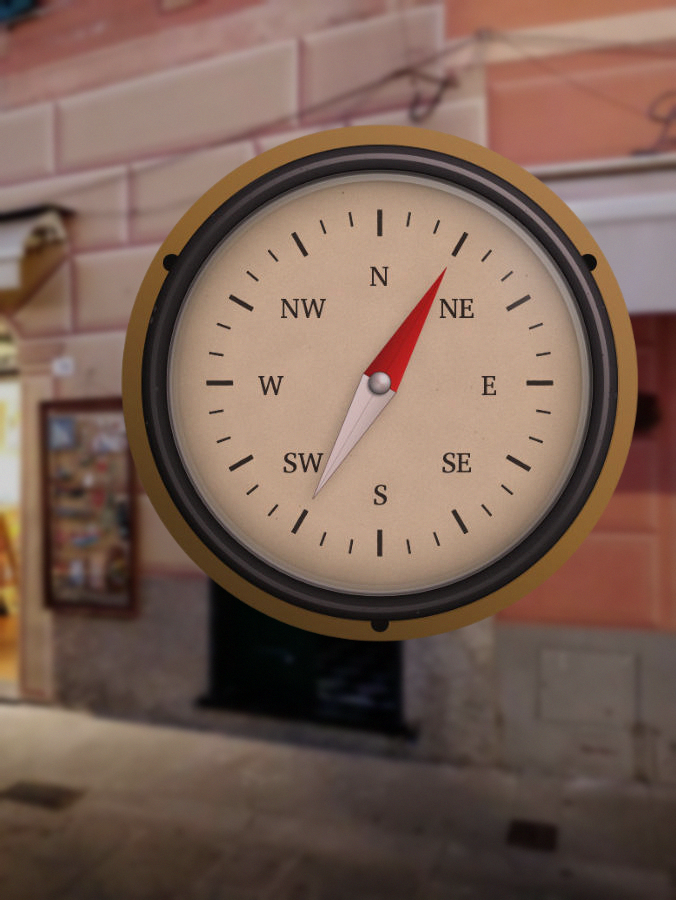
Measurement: 30 °
